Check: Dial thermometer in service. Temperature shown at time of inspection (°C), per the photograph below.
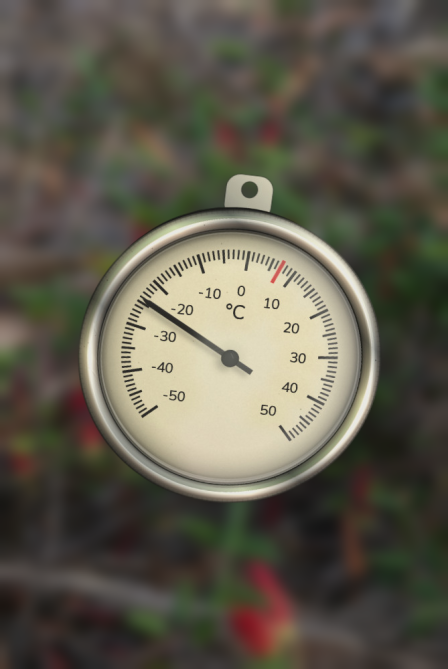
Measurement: -24 °C
